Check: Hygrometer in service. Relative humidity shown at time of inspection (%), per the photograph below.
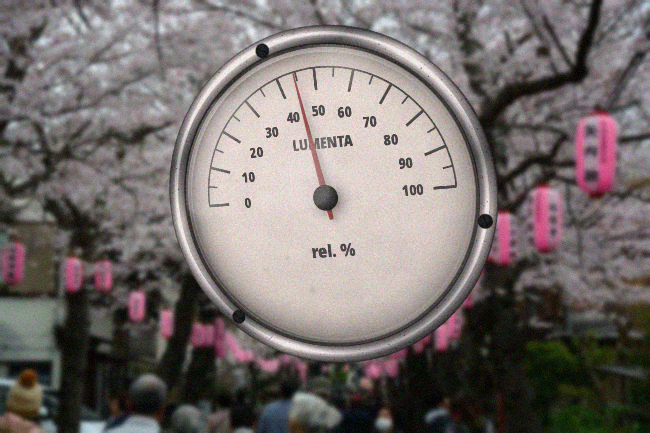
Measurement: 45 %
